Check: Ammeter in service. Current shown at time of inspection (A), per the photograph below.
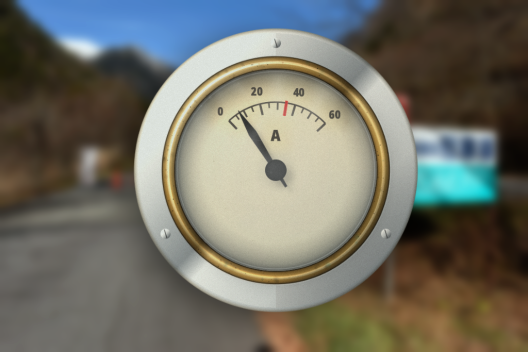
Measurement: 7.5 A
